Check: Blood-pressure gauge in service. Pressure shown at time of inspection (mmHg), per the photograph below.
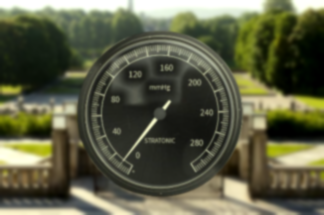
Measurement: 10 mmHg
